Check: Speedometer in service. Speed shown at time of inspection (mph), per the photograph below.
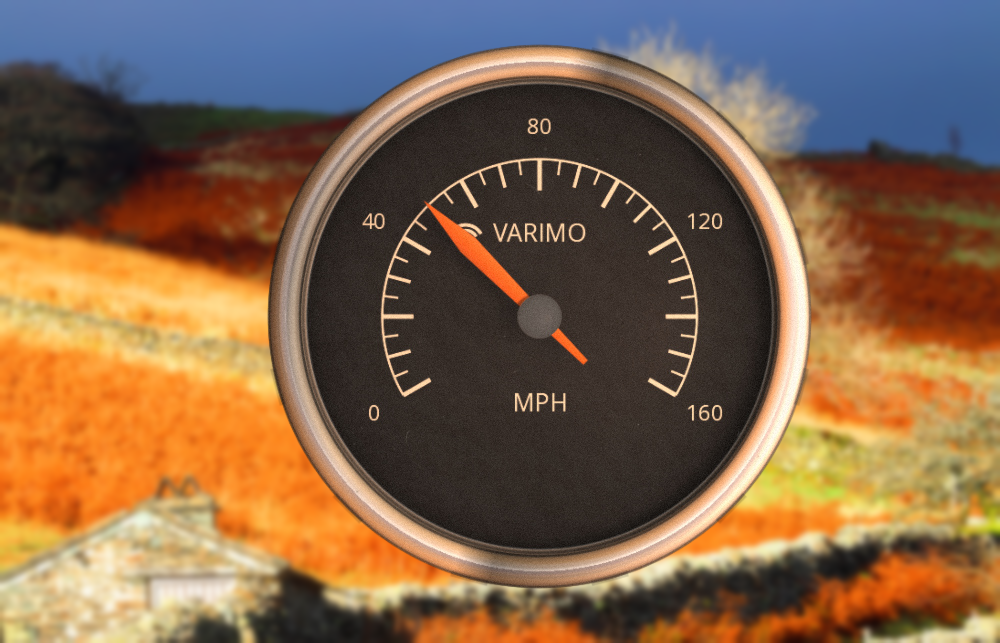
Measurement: 50 mph
